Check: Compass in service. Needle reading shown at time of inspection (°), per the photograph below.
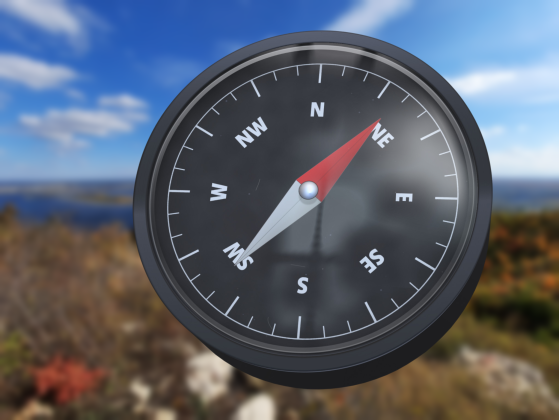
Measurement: 40 °
